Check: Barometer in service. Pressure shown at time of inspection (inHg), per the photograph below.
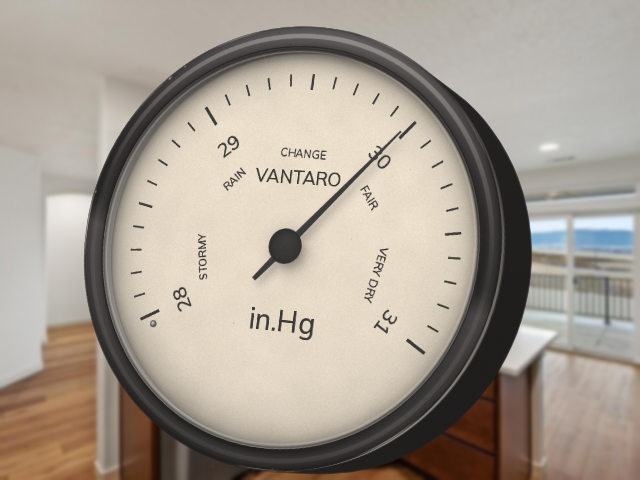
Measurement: 30 inHg
